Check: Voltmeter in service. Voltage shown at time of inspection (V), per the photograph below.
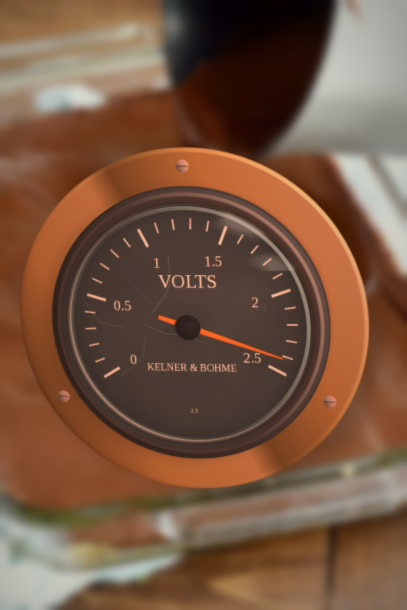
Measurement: 2.4 V
